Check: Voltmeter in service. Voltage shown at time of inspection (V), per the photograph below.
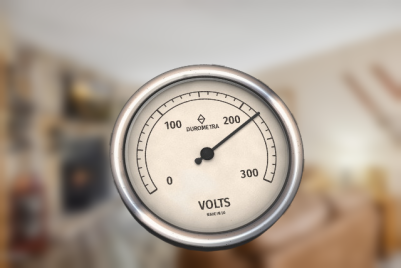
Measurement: 220 V
